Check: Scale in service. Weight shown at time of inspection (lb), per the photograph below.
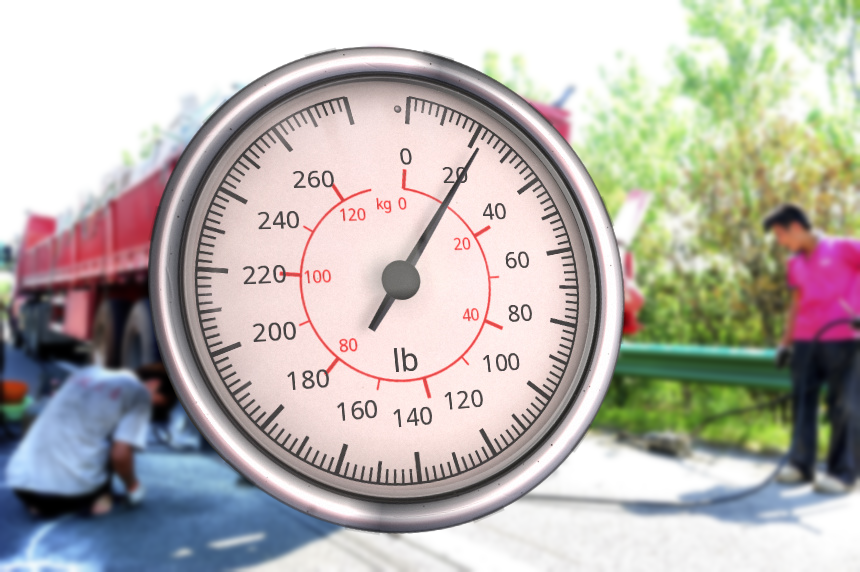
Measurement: 22 lb
